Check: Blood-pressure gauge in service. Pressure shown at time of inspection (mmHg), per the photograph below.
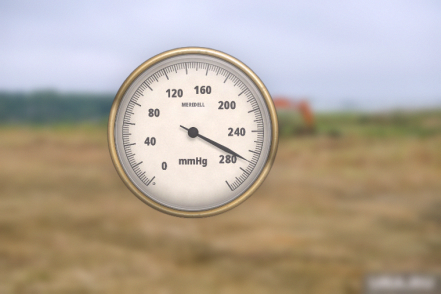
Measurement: 270 mmHg
